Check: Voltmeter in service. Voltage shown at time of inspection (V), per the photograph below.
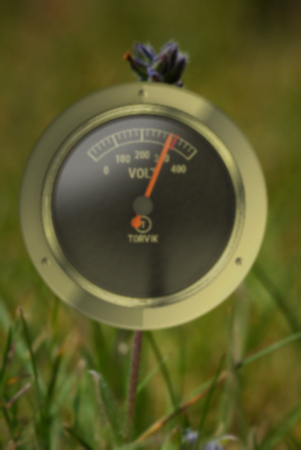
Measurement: 300 V
